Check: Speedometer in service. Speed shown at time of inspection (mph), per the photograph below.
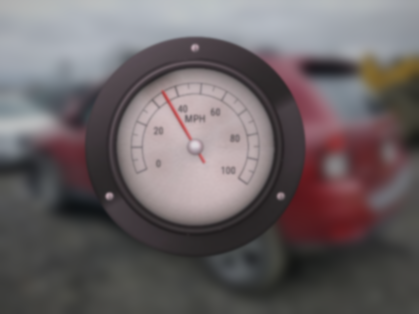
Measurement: 35 mph
